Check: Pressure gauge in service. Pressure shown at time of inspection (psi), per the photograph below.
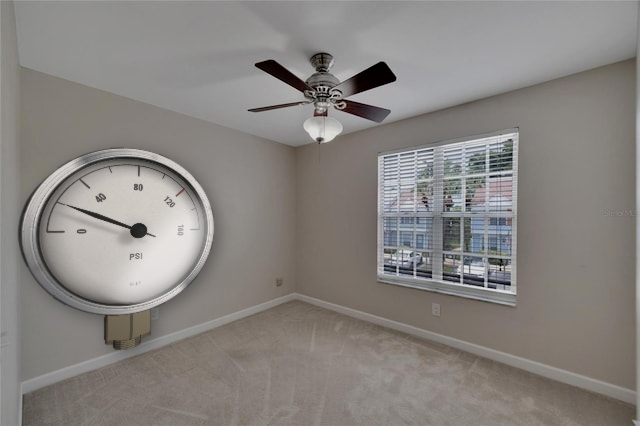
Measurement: 20 psi
